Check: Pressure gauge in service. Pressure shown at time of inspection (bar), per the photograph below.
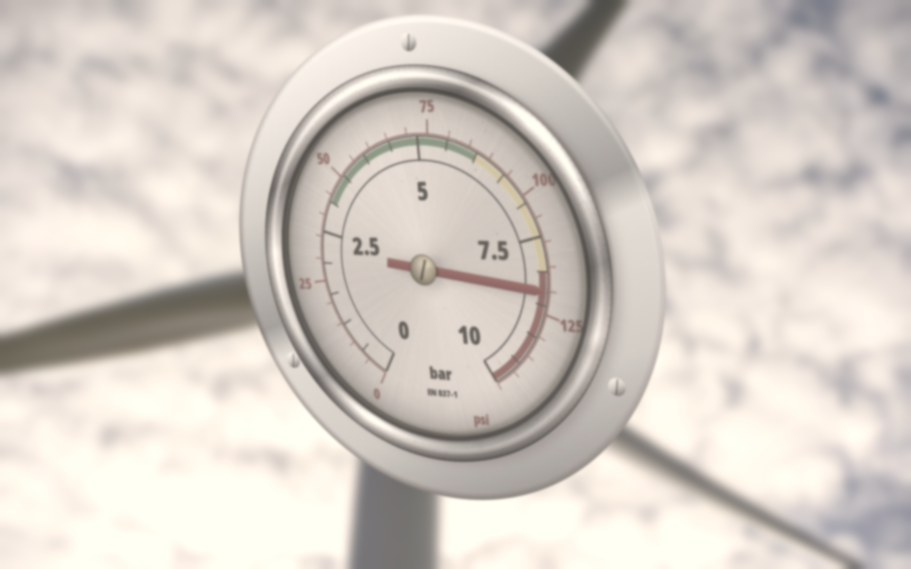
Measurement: 8.25 bar
